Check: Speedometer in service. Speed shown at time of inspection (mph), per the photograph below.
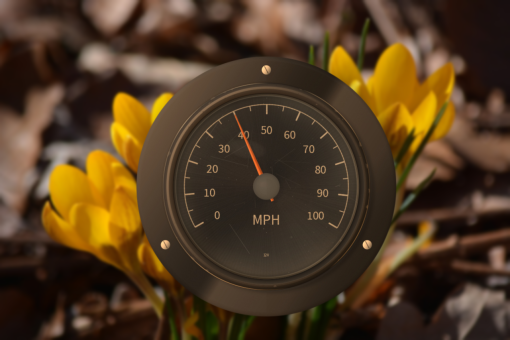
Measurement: 40 mph
